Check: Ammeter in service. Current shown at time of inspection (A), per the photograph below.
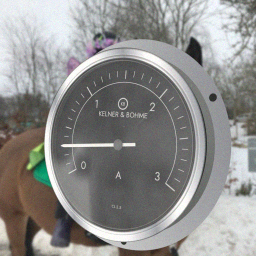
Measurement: 0.3 A
